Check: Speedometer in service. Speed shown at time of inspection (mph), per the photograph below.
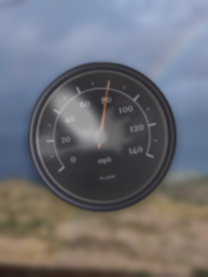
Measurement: 80 mph
